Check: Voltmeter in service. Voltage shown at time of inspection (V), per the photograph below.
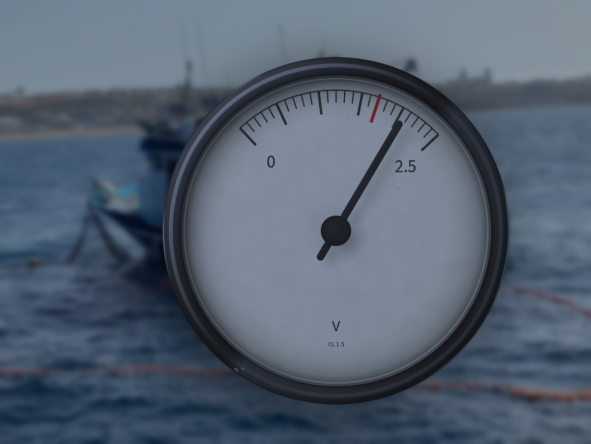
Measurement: 2.05 V
